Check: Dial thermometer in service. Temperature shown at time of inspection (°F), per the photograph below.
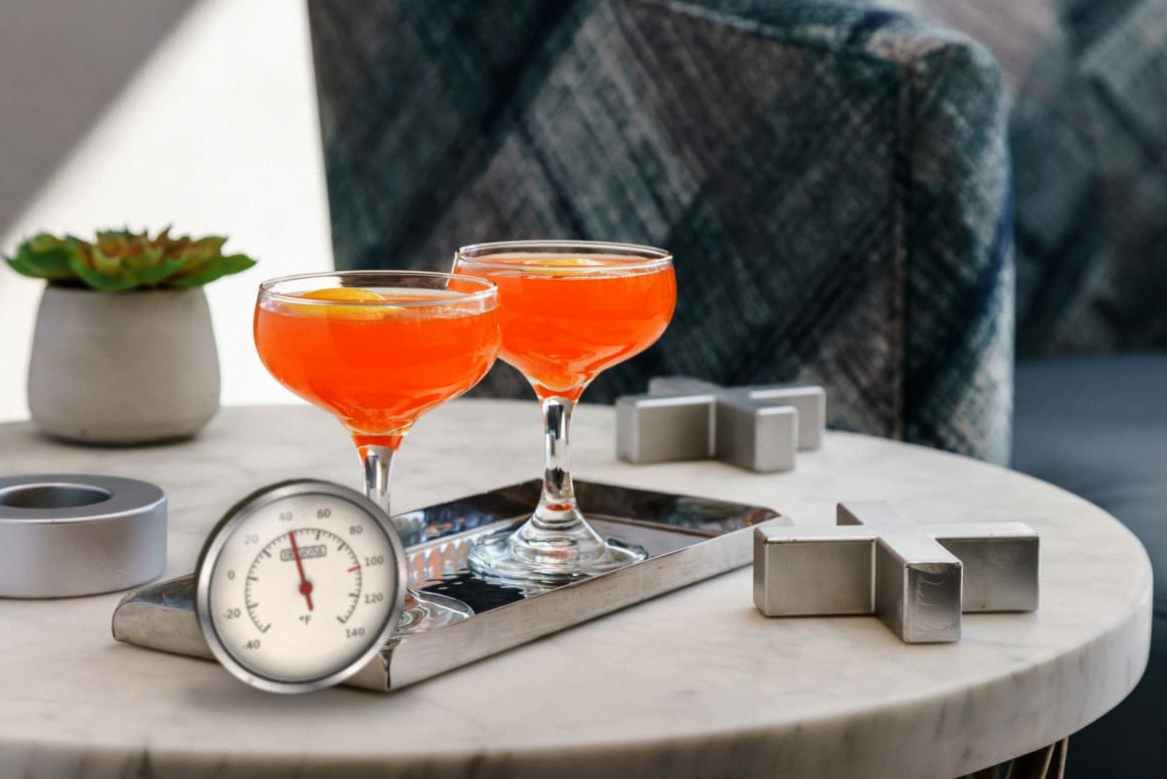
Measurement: 40 °F
